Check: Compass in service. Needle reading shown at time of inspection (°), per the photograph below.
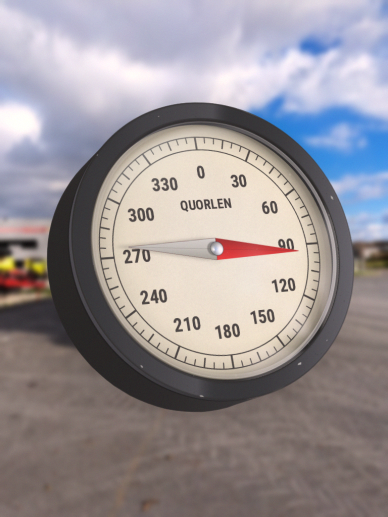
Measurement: 95 °
